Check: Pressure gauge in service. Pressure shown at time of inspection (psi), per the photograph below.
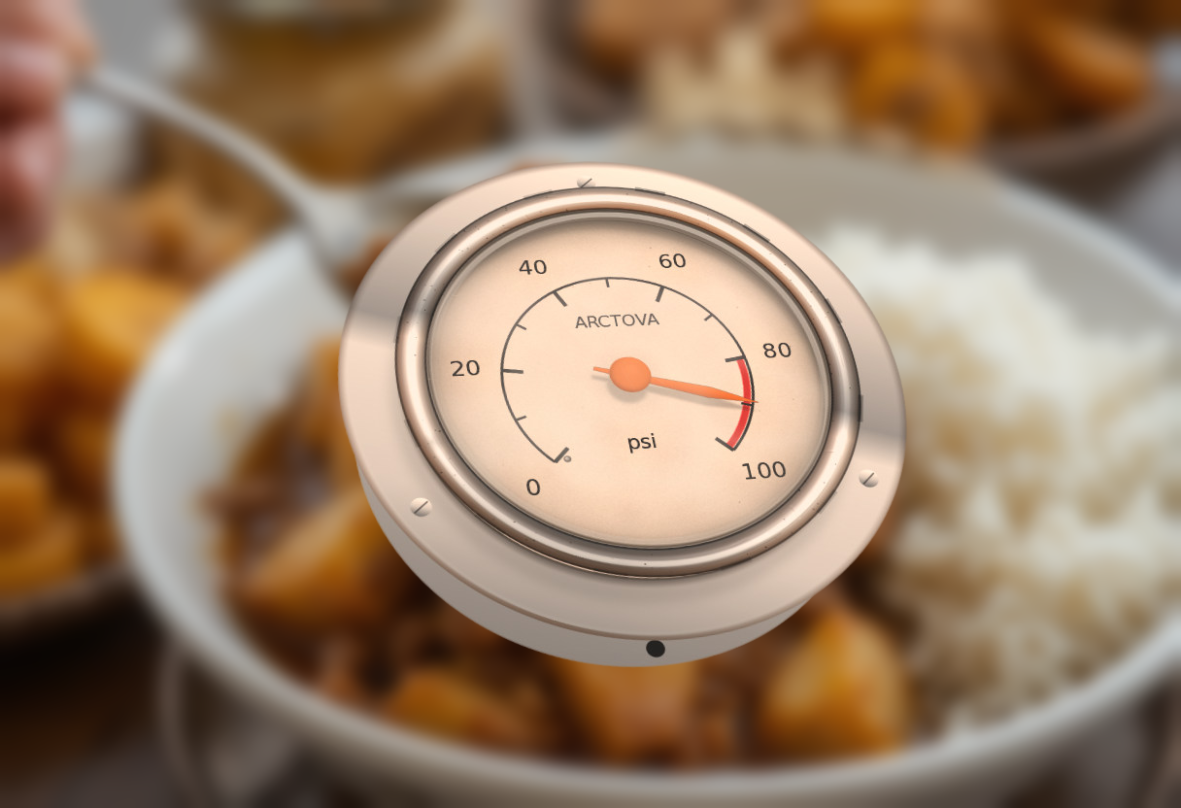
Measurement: 90 psi
